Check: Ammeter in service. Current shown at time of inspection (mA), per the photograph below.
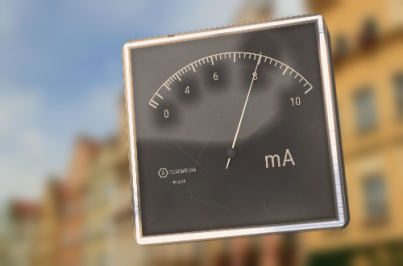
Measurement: 8 mA
